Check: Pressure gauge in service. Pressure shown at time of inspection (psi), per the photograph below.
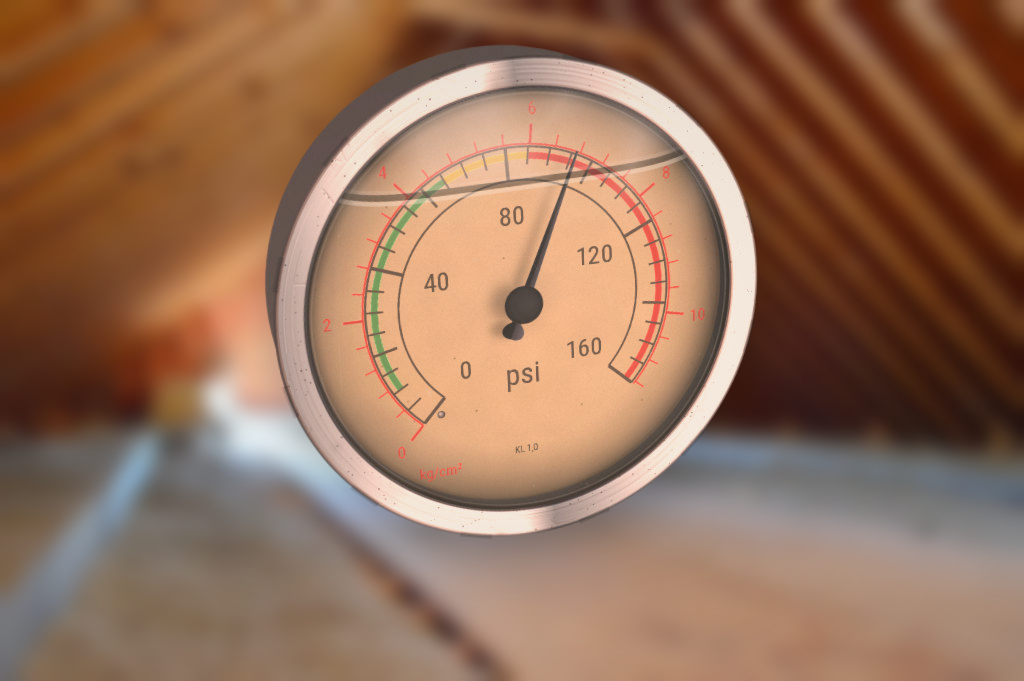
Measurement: 95 psi
